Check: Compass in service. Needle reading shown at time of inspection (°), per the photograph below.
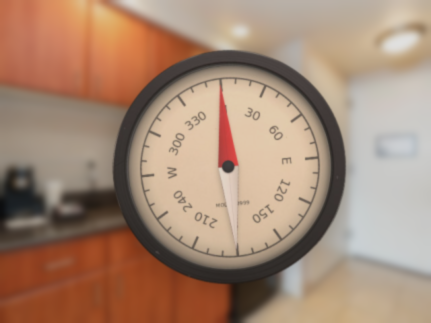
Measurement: 0 °
